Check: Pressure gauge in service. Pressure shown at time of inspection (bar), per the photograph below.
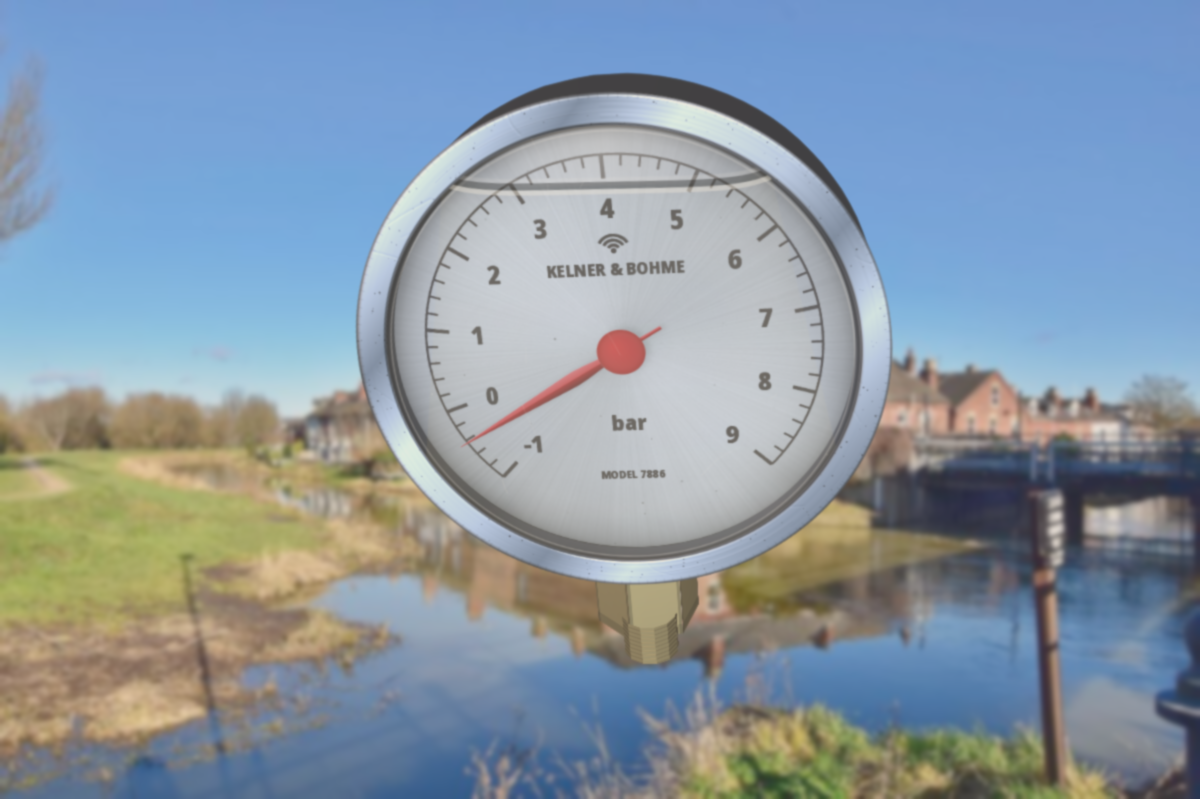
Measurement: -0.4 bar
